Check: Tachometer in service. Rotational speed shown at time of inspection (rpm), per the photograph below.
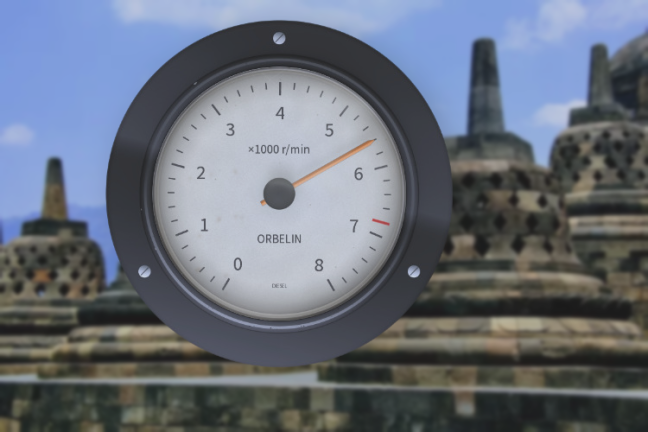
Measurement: 5600 rpm
